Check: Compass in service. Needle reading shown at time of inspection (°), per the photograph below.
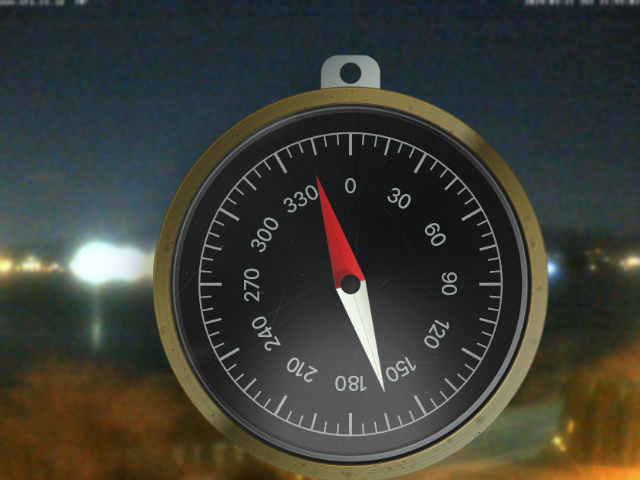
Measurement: 342.5 °
